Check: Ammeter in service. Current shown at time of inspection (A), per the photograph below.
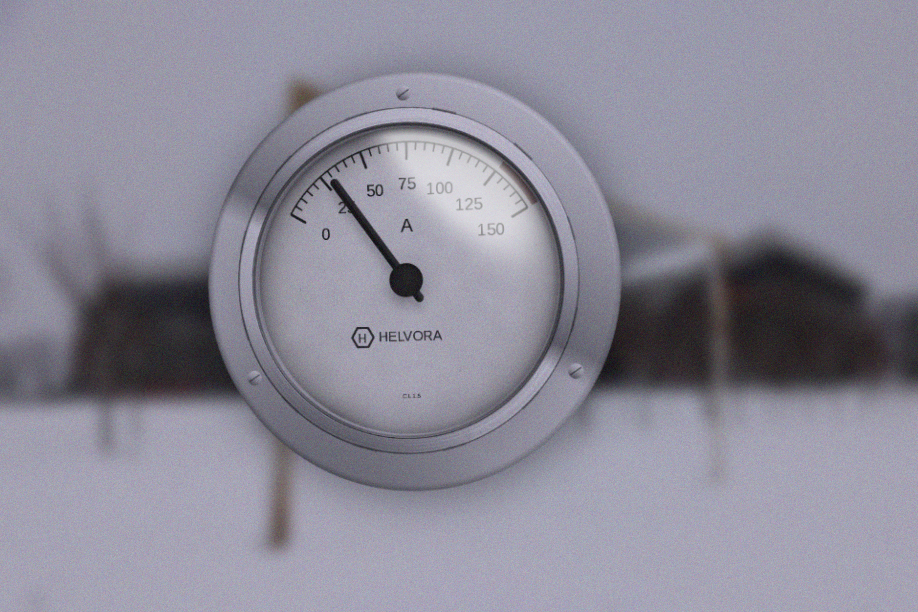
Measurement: 30 A
